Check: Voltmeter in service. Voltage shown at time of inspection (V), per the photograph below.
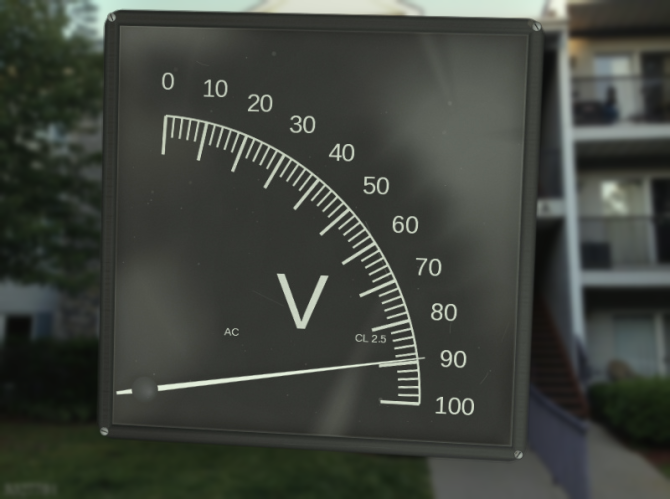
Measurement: 89 V
